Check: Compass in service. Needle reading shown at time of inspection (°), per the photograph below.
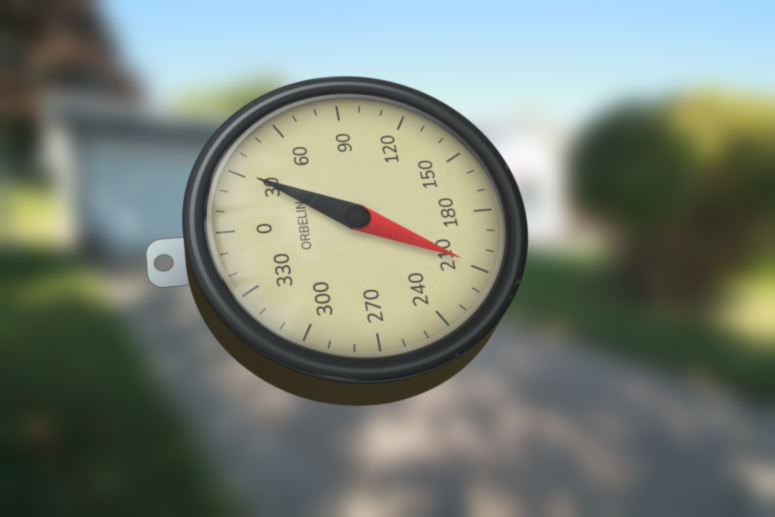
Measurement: 210 °
